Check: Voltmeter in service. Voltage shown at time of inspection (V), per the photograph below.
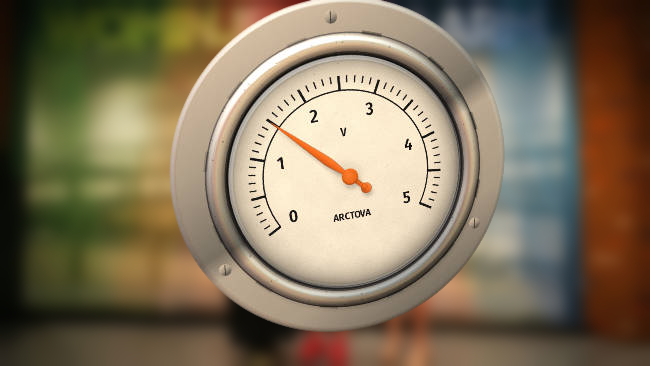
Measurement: 1.5 V
